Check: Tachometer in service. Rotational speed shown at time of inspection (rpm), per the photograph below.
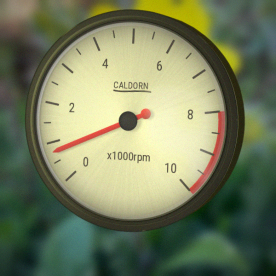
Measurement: 750 rpm
